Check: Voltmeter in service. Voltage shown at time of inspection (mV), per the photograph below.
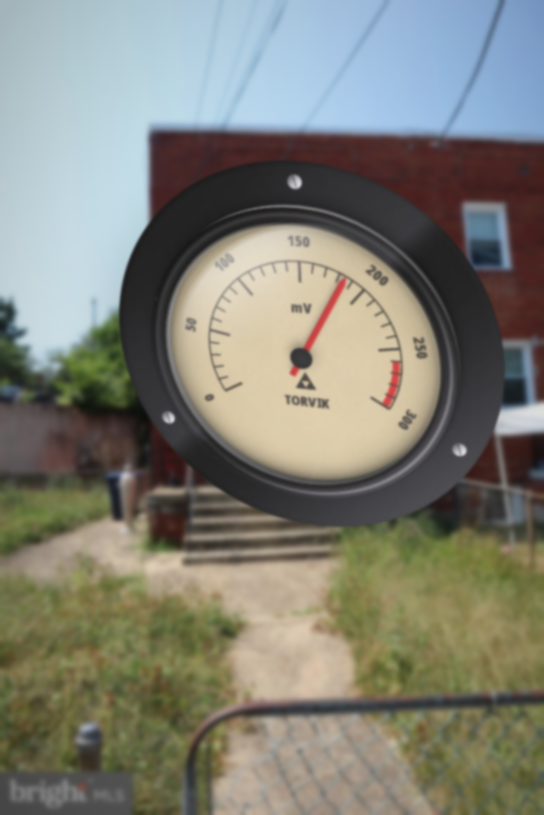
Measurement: 185 mV
